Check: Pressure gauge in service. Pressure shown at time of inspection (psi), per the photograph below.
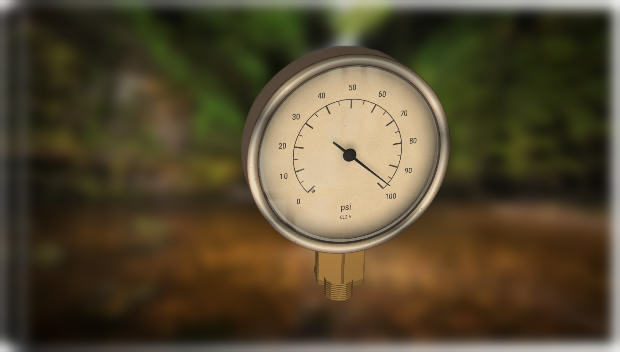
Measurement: 97.5 psi
